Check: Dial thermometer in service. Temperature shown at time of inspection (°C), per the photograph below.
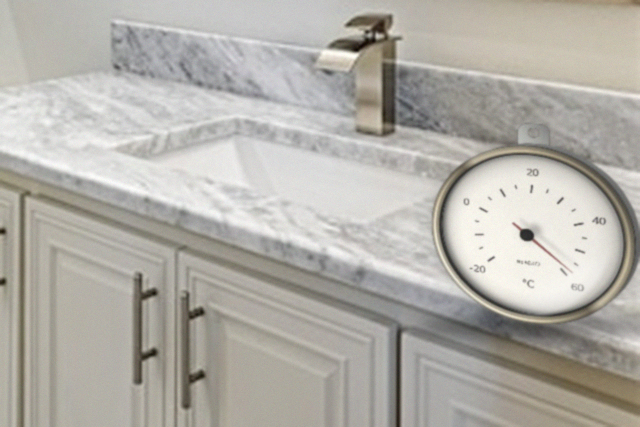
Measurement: 57.5 °C
